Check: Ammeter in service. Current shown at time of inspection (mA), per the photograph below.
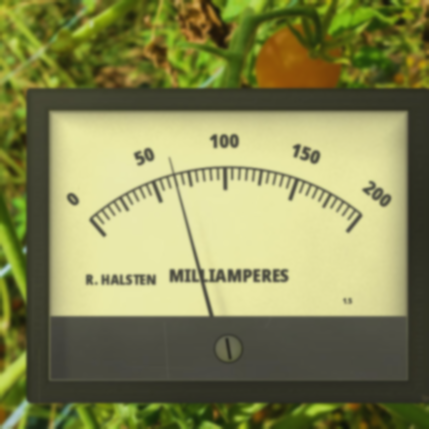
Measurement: 65 mA
